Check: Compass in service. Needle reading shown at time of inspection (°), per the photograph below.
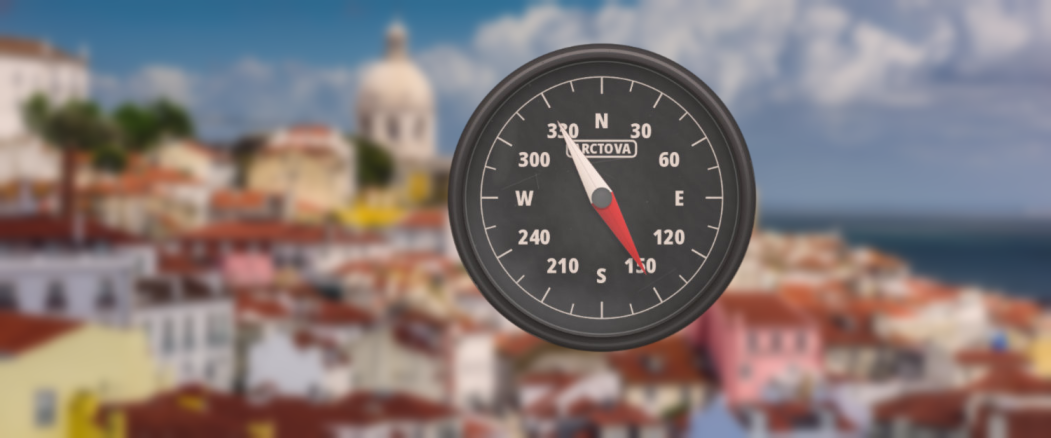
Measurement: 150 °
